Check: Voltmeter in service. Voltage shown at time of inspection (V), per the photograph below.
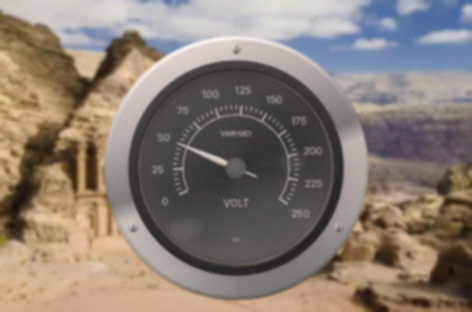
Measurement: 50 V
